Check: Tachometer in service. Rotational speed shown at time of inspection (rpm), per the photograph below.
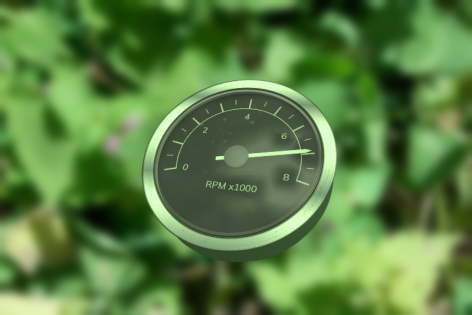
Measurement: 7000 rpm
